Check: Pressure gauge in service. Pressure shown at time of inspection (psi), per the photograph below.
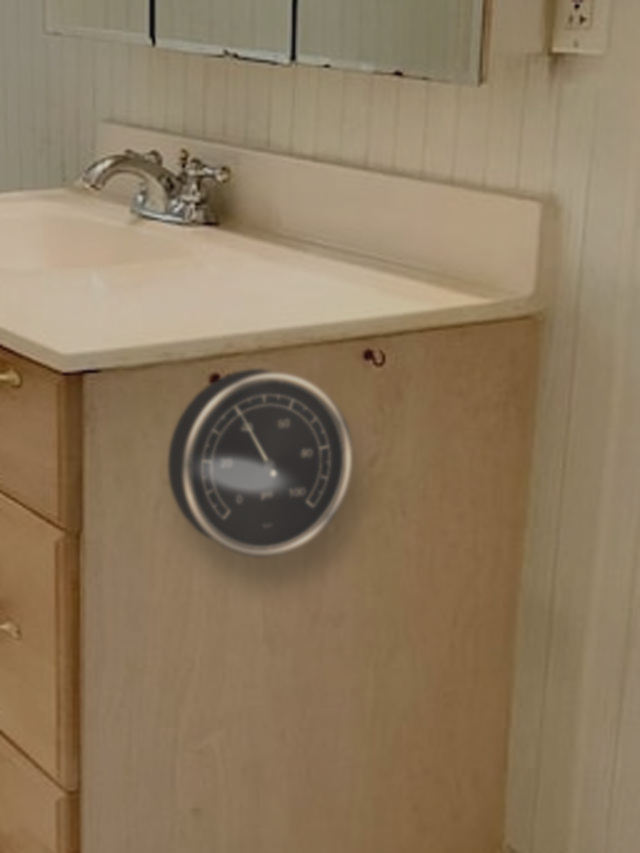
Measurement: 40 psi
